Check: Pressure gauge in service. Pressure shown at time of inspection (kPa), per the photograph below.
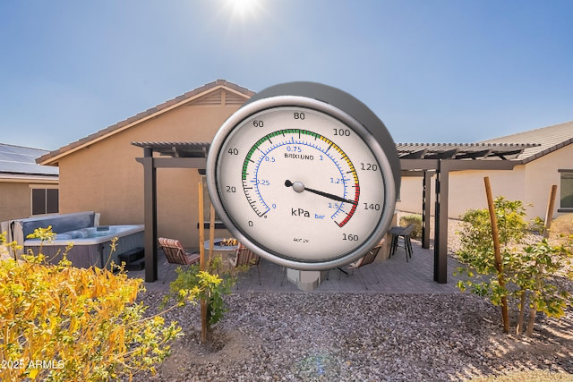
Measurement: 140 kPa
